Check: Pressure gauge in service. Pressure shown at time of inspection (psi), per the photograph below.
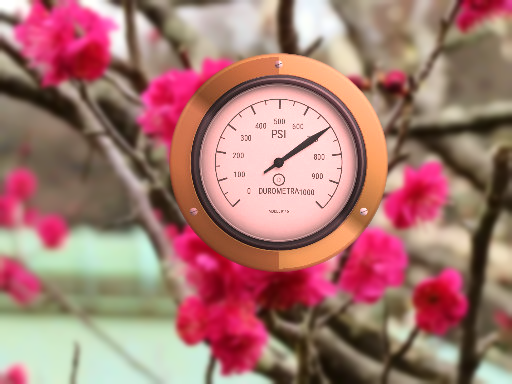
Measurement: 700 psi
